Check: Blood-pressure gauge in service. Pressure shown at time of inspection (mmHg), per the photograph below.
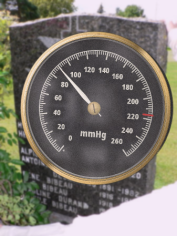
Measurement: 90 mmHg
